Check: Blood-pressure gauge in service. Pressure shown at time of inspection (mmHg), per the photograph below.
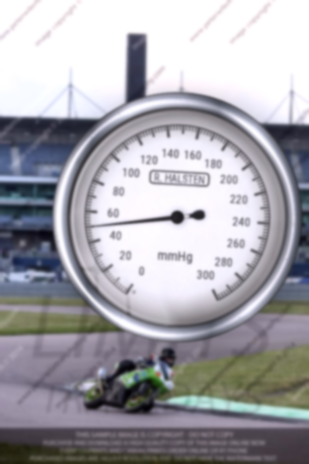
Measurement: 50 mmHg
